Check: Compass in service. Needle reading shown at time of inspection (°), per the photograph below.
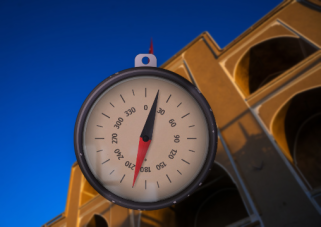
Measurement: 195 °
